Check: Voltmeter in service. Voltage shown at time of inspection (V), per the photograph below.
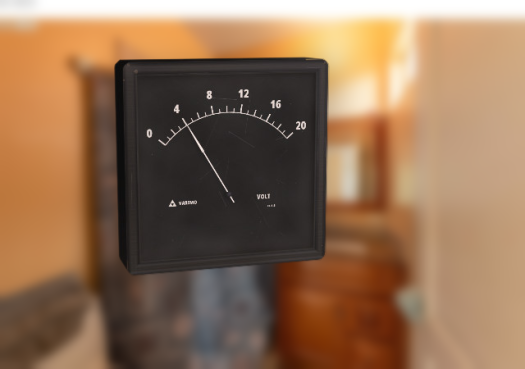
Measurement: 4 V
